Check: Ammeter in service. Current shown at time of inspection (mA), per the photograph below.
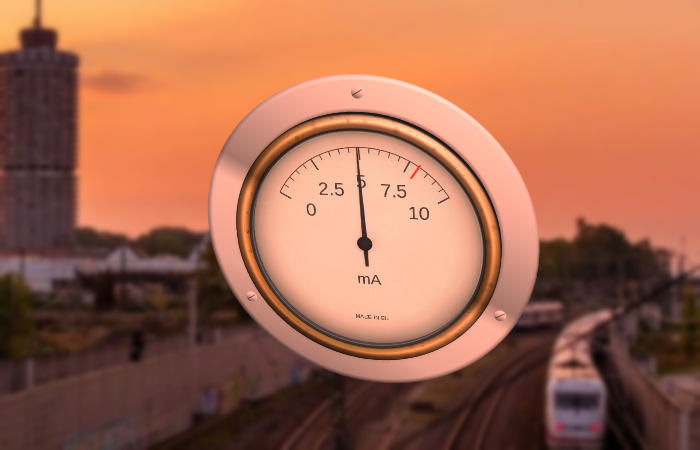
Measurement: 5 mA
